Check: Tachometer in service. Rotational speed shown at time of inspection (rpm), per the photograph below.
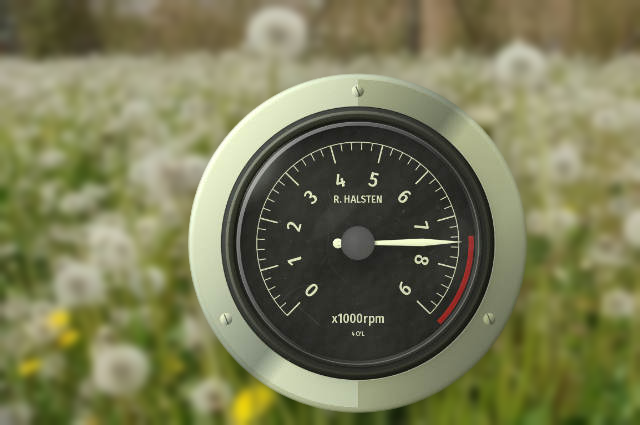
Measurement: 7500 rpm
